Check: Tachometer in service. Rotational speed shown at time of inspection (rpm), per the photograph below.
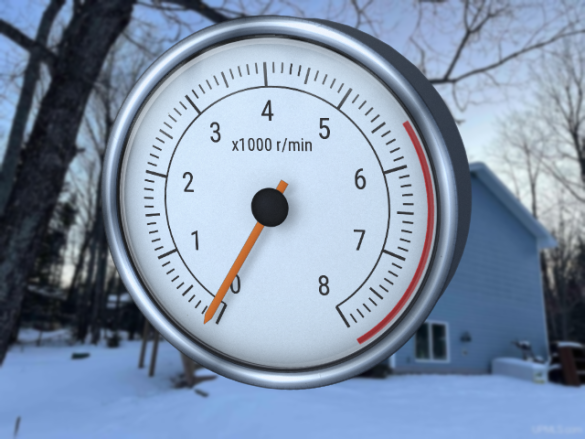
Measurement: 100 rpm
